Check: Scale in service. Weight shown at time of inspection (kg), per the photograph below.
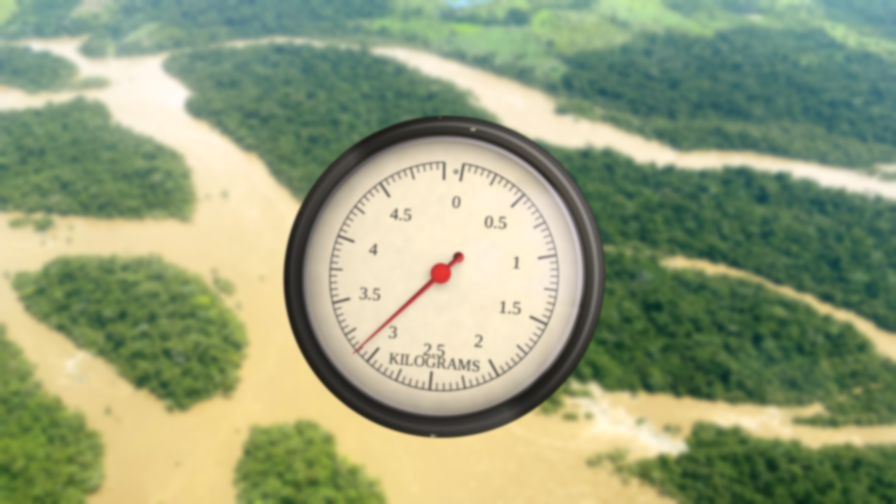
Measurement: 3.1 kg
